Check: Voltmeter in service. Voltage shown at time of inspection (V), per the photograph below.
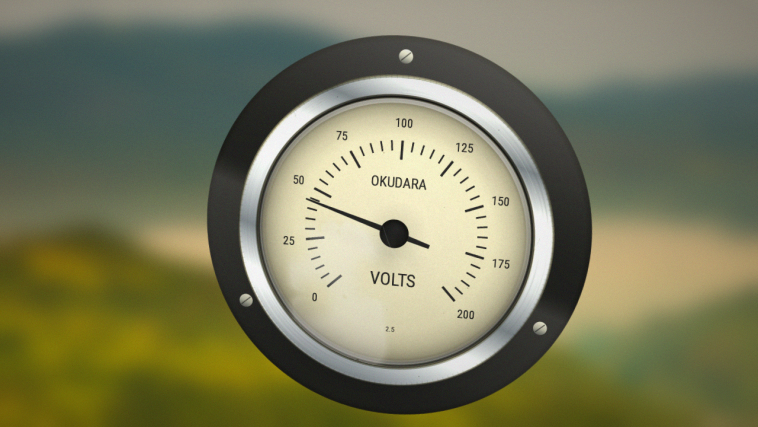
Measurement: 45 V
